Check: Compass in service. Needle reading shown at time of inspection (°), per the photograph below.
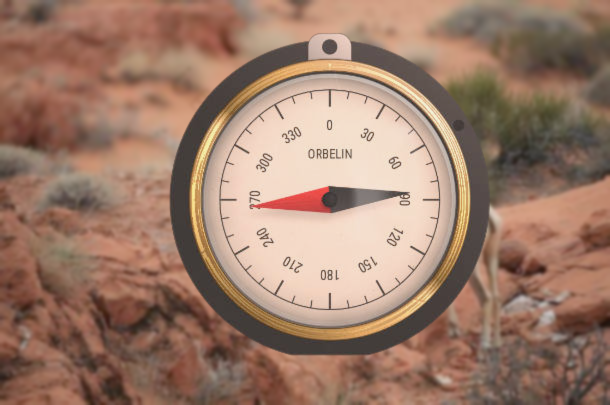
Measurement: 265 °
